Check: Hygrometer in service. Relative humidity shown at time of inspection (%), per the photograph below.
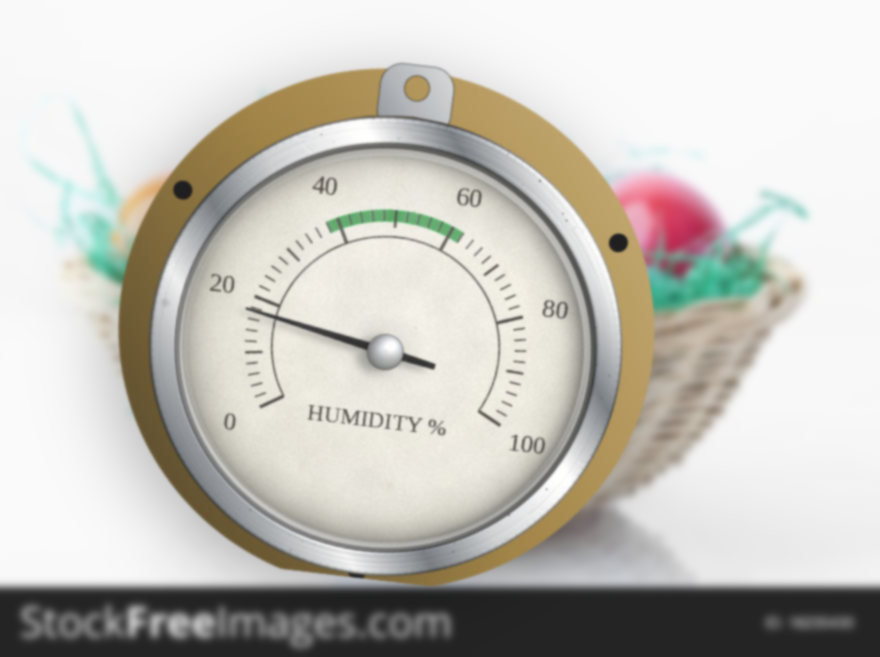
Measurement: 18 %
